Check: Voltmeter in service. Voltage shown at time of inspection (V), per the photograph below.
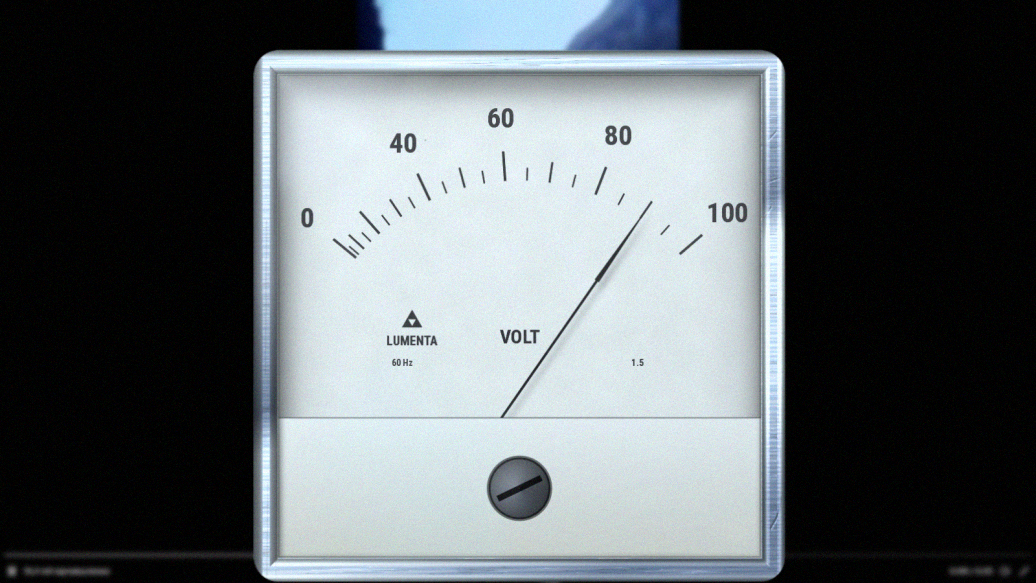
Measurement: 90 V
